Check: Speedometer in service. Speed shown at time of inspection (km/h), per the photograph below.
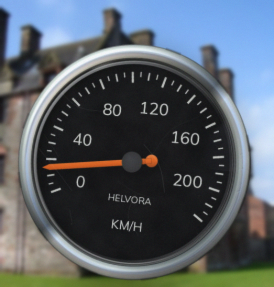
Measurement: 15 km/h
